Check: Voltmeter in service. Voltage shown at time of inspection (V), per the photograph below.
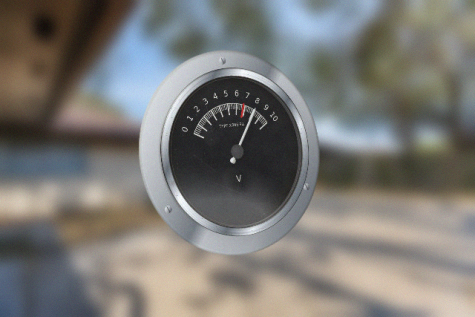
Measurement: 8 V
